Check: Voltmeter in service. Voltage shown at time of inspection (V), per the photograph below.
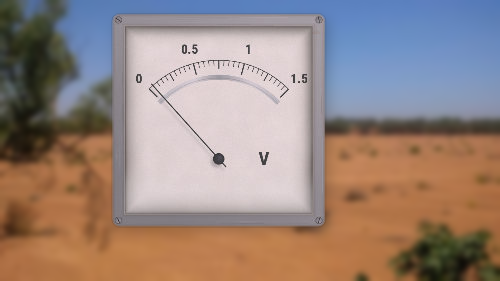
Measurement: 0.05 V
